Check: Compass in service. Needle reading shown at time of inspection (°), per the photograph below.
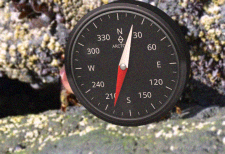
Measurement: 200 °
